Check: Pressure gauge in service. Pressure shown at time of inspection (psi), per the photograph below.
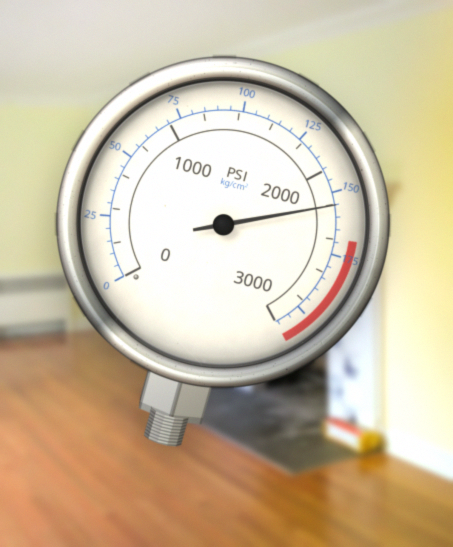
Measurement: 2200 psi
